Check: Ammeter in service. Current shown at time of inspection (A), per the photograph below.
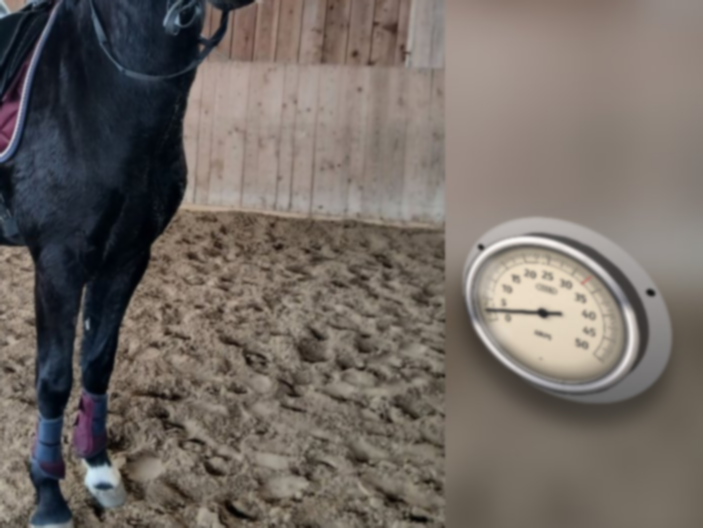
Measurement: 2.5 A
